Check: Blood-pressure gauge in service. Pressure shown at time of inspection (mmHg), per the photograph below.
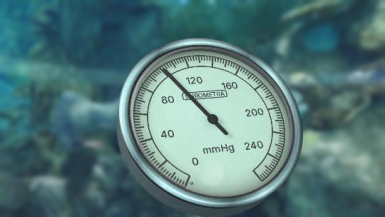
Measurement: 100 mmHg
